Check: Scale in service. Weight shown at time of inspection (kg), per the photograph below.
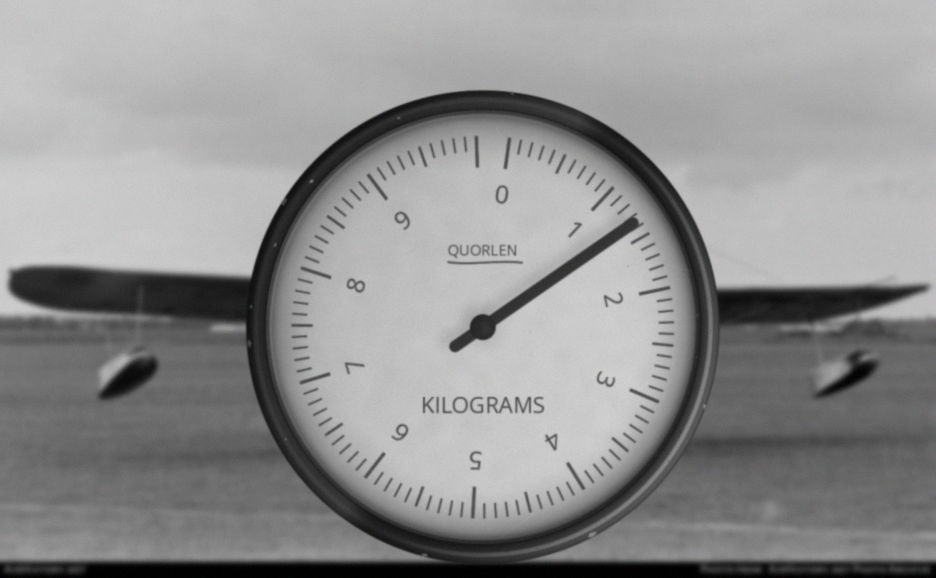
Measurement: 1.35 kg
